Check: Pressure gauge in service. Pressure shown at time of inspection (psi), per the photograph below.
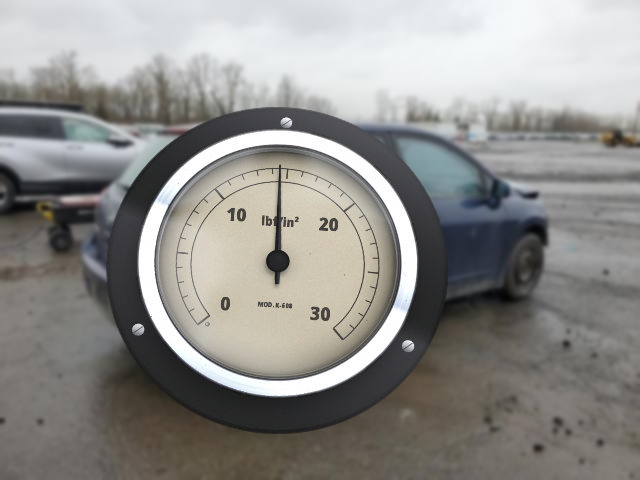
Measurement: 14.5 psi
